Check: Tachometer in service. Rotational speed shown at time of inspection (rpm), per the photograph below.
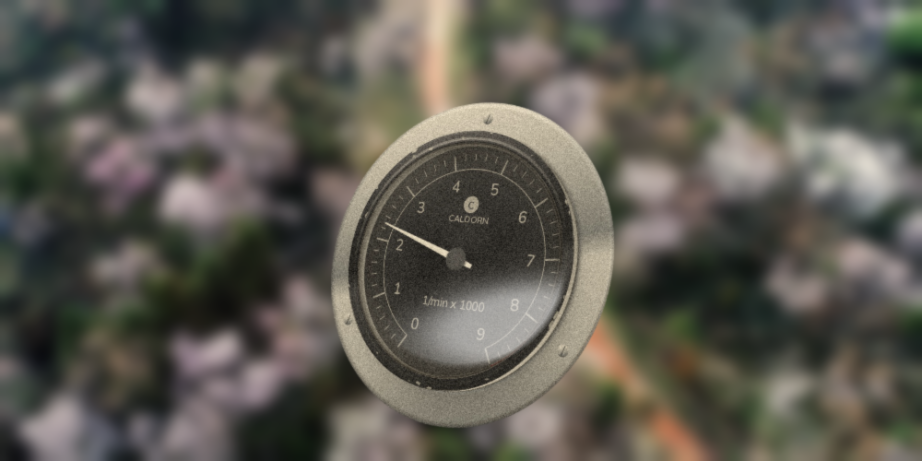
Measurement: 2300 rpm
